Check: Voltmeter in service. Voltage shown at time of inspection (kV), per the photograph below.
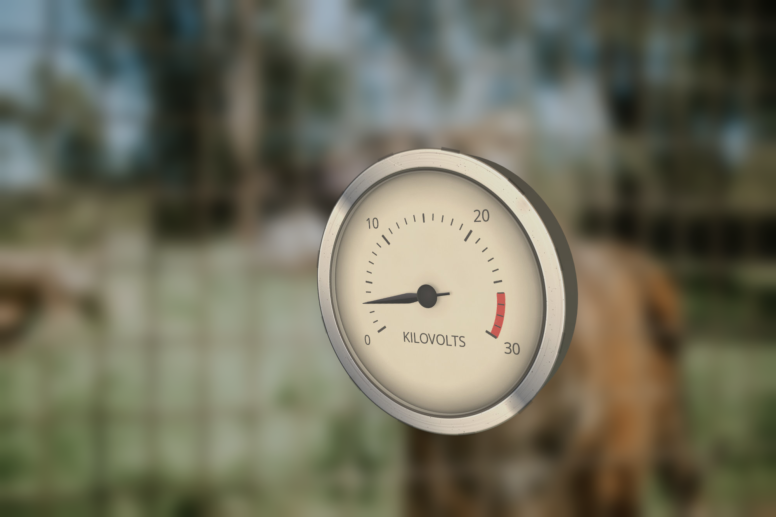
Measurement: 3 kV
